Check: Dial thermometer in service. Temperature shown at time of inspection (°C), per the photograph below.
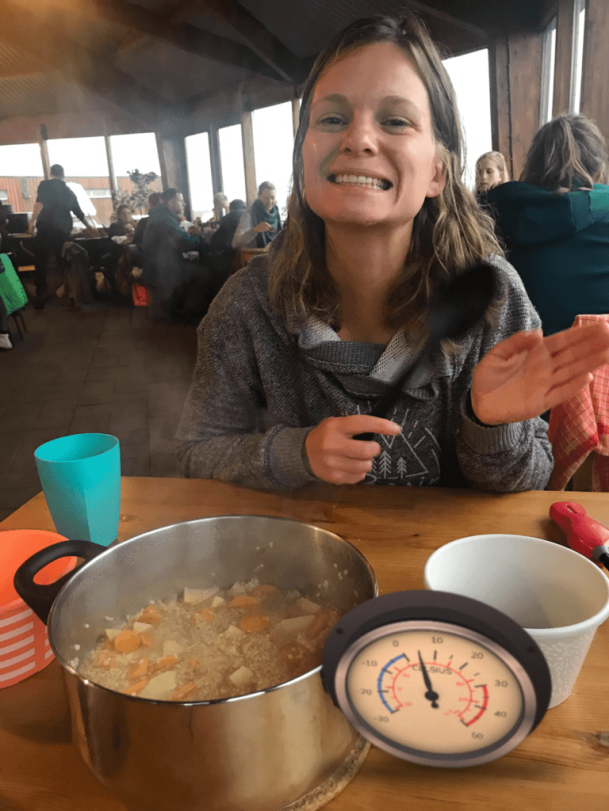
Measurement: 5 °C
